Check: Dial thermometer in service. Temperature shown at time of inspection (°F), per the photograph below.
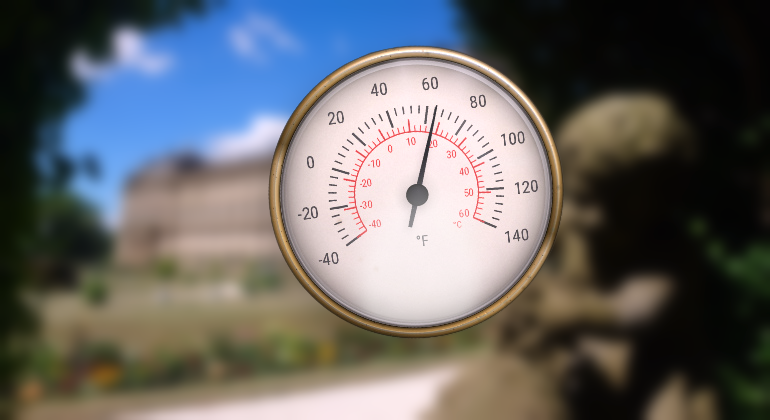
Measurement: 64 °F
